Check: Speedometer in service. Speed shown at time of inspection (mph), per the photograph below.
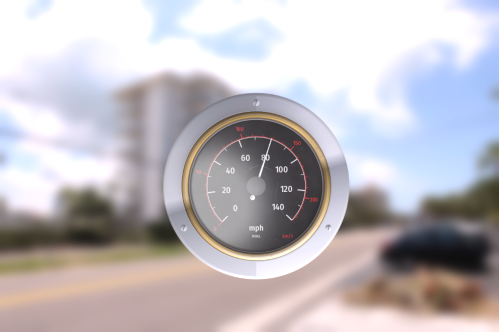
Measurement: 80 mph
